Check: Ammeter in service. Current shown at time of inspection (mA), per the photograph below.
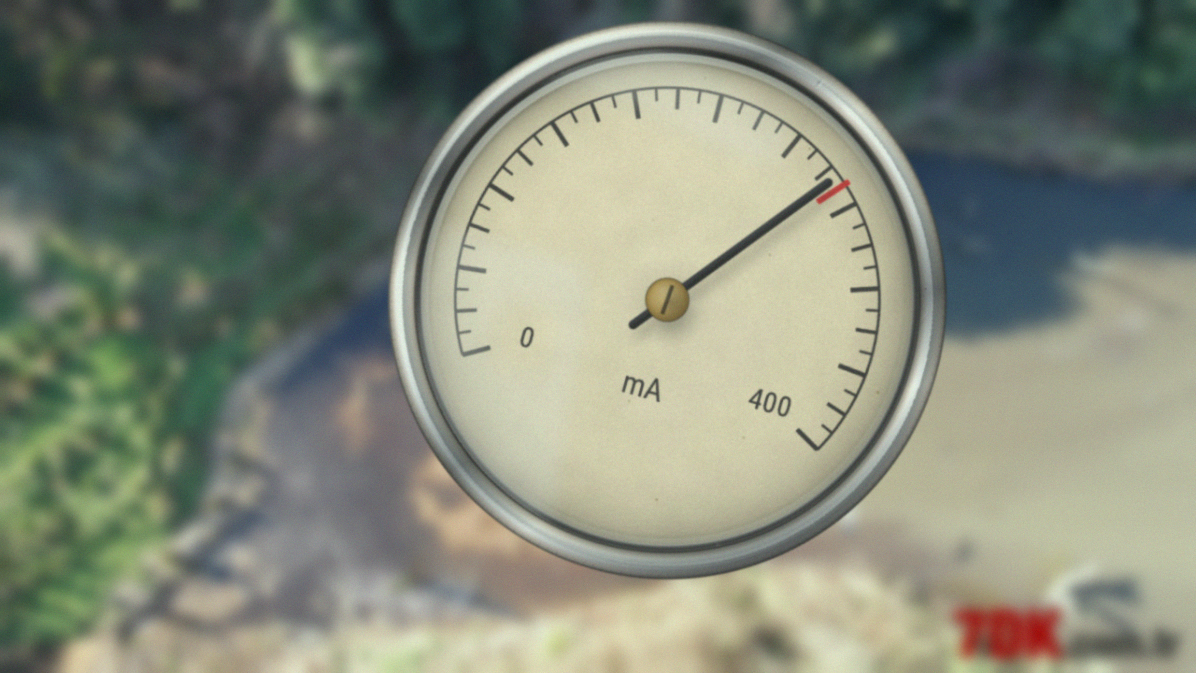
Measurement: 265 mA
